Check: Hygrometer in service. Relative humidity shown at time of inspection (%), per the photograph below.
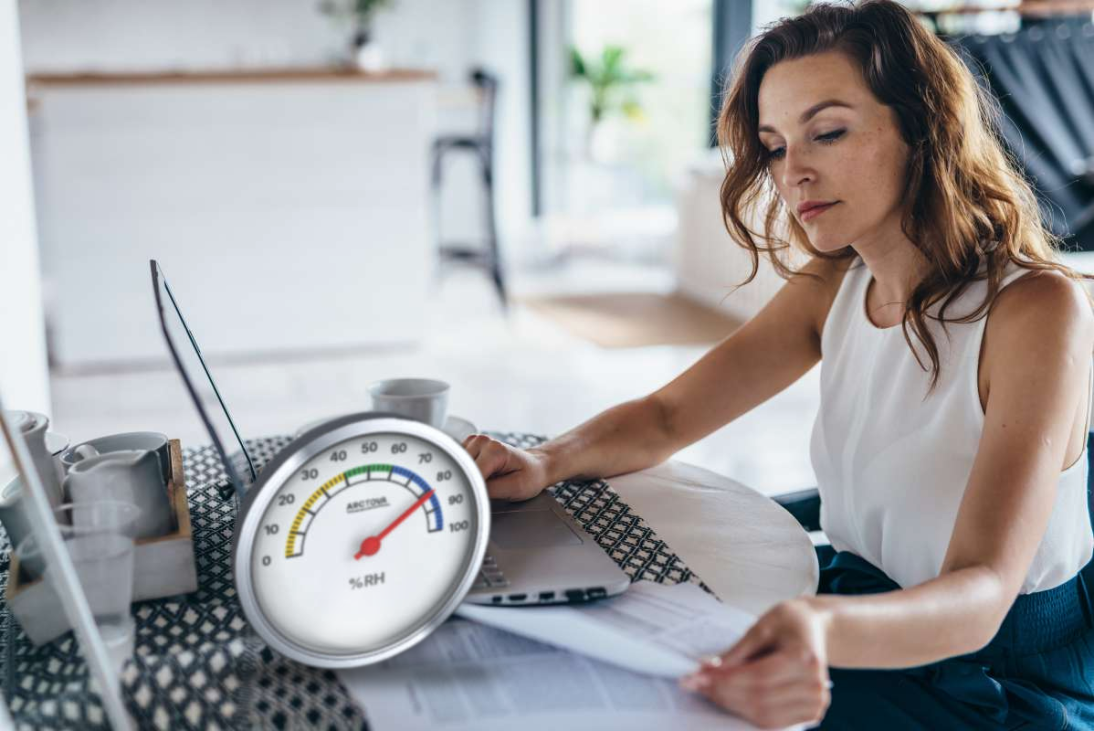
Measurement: 80 %
